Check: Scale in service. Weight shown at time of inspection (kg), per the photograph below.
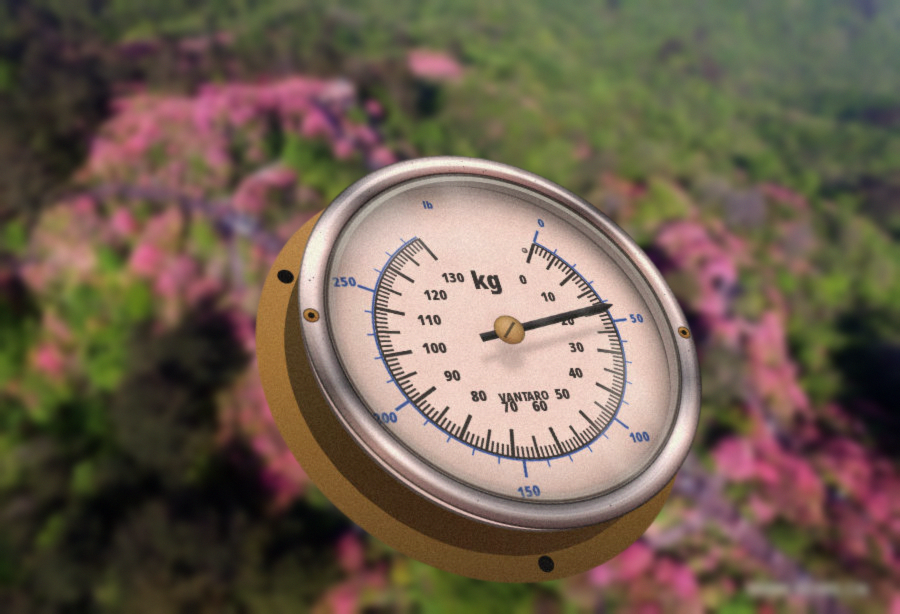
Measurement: 20 kg
